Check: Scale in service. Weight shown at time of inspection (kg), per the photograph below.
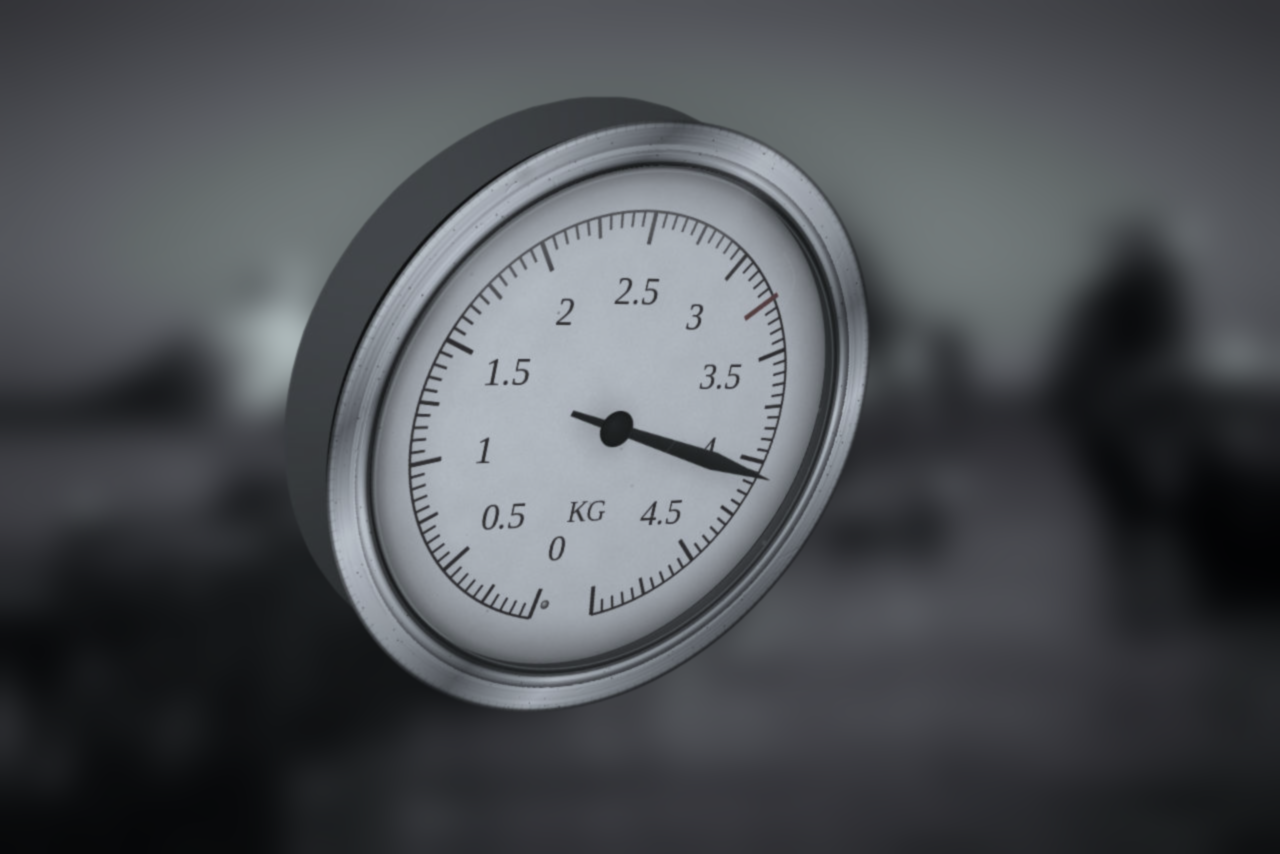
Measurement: 4.05 kg
